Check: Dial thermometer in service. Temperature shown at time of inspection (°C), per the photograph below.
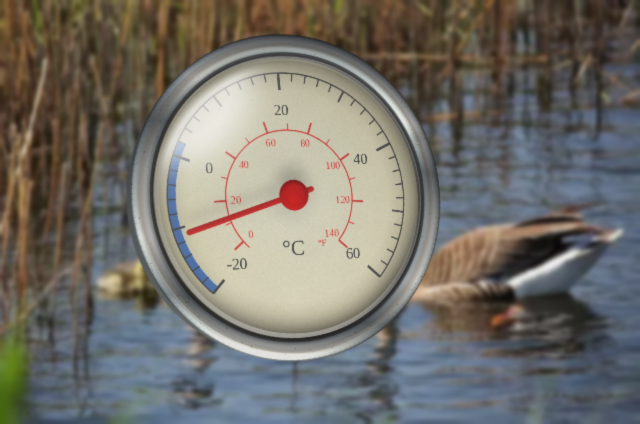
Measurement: -11 °C
